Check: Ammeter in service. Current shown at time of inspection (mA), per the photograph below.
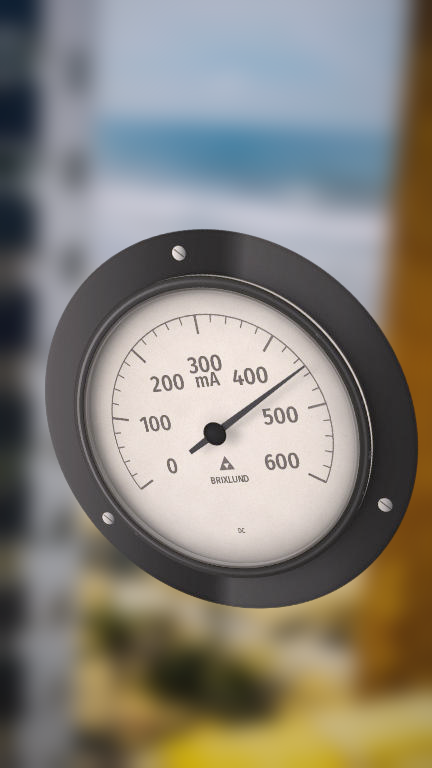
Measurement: 450 mA
